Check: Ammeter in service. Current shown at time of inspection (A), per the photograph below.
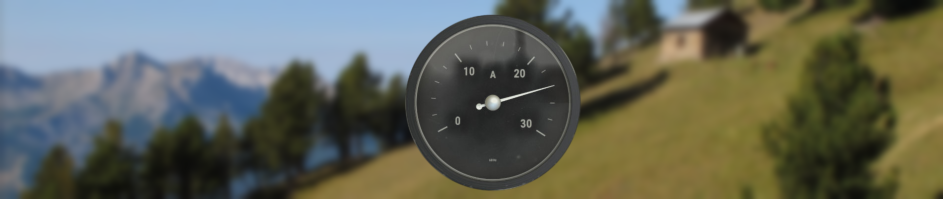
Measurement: 24 A
